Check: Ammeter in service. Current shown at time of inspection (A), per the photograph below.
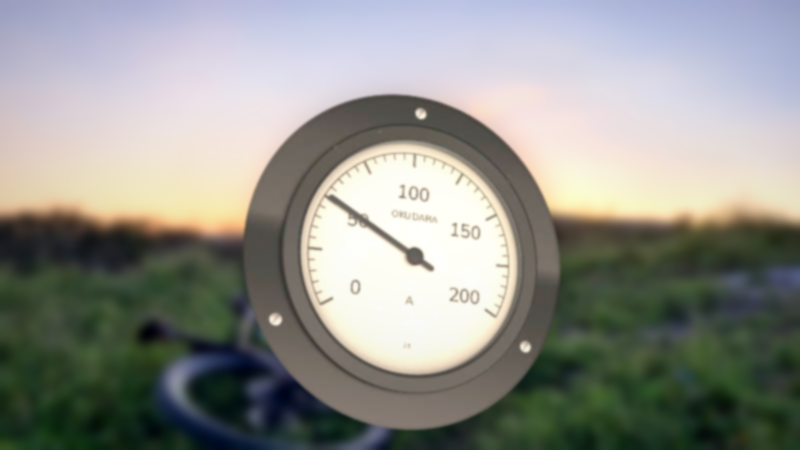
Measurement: 50 A
